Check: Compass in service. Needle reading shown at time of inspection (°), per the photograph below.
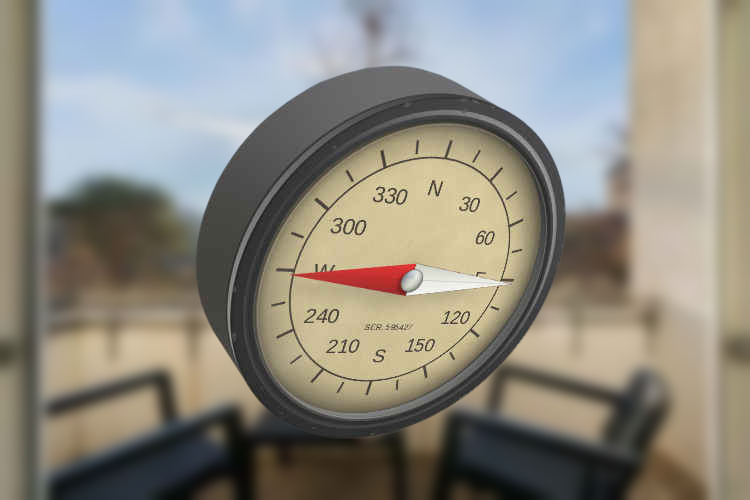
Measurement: 270 °
